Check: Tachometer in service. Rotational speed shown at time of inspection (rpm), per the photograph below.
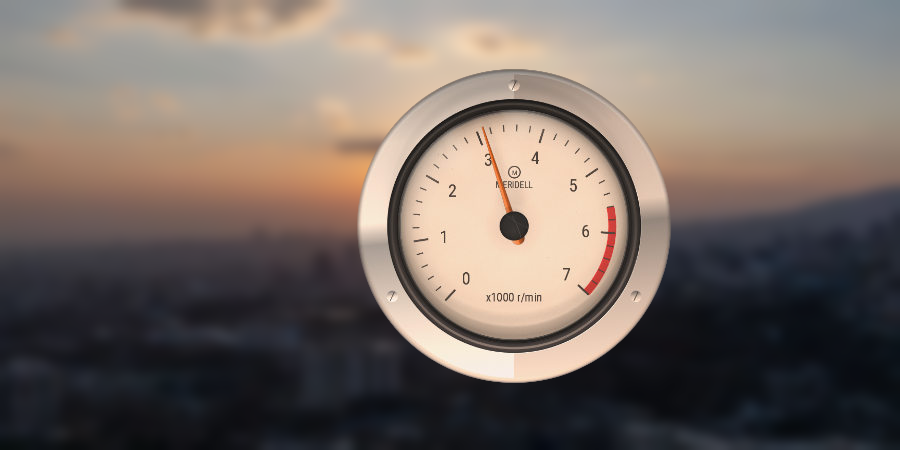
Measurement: 3100 rpm
